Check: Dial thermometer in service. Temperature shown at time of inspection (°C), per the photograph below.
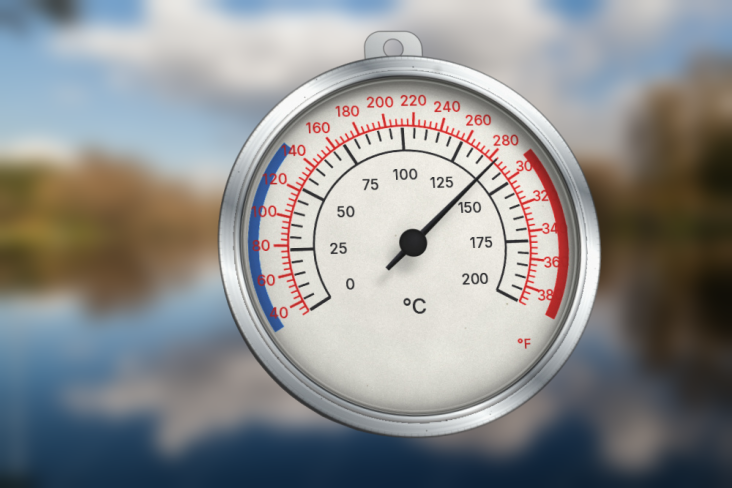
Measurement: 140 °C
